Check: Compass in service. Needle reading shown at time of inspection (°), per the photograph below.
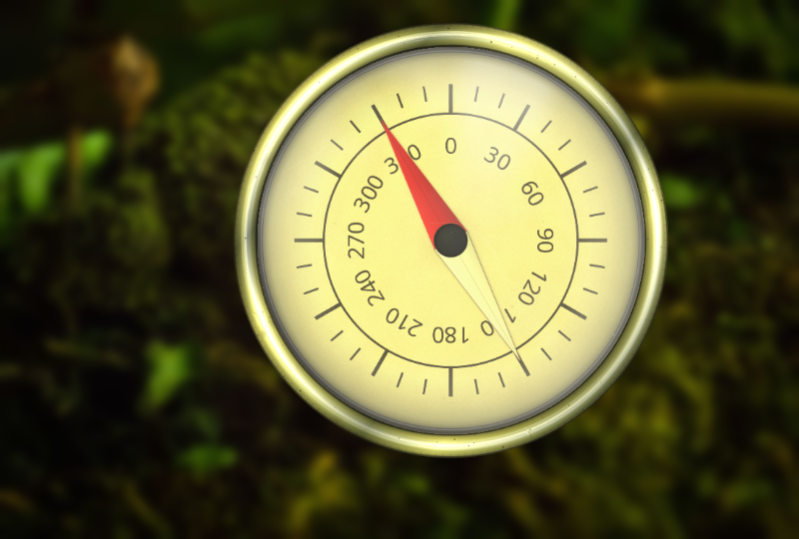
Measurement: 330 °
